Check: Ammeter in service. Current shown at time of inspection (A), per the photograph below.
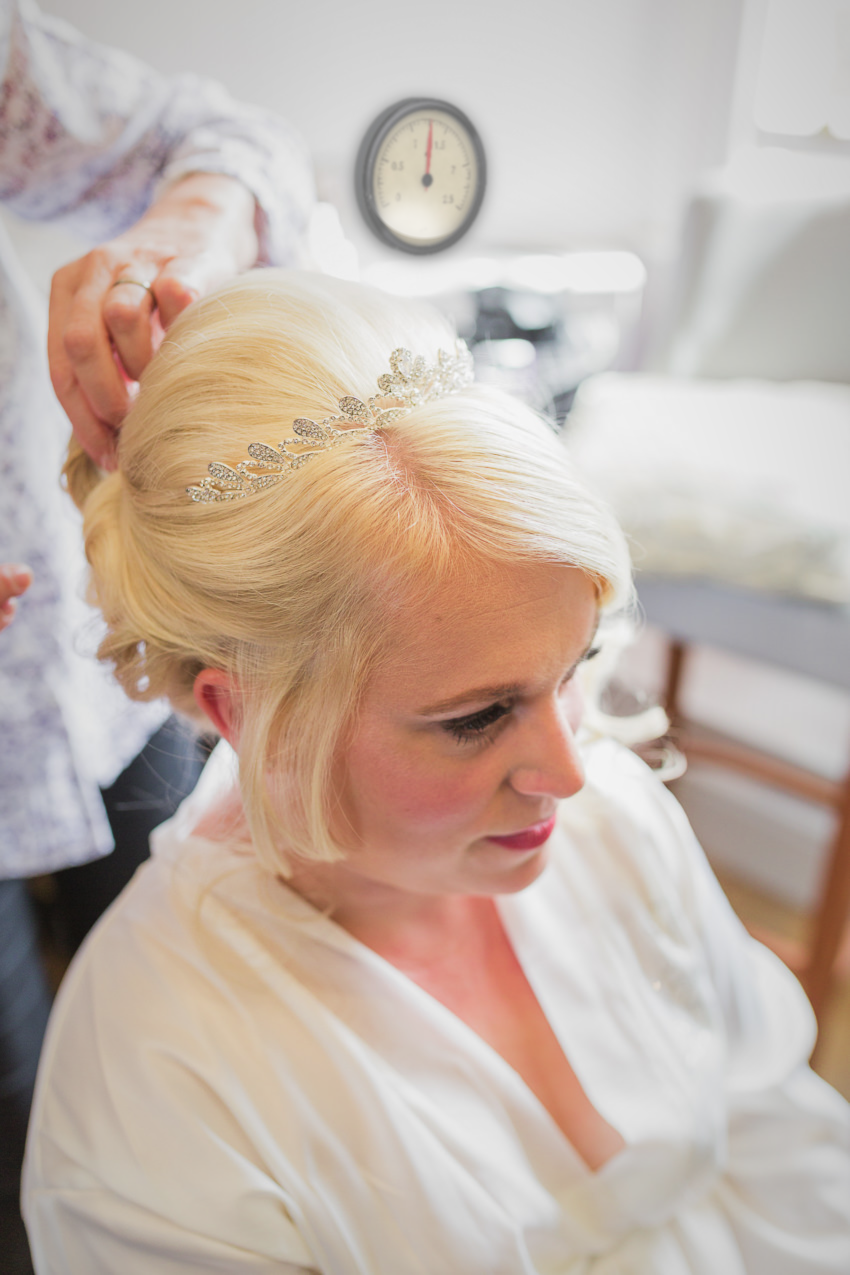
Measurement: 1.25 A
